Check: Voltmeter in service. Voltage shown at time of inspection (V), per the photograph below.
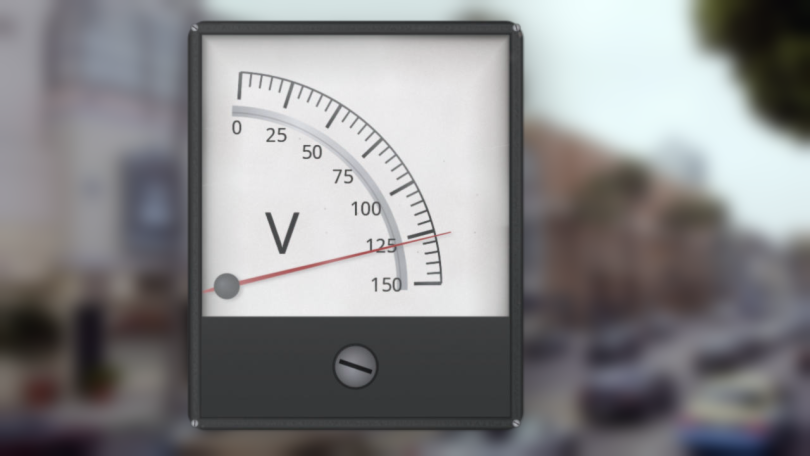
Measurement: 127.5 V
